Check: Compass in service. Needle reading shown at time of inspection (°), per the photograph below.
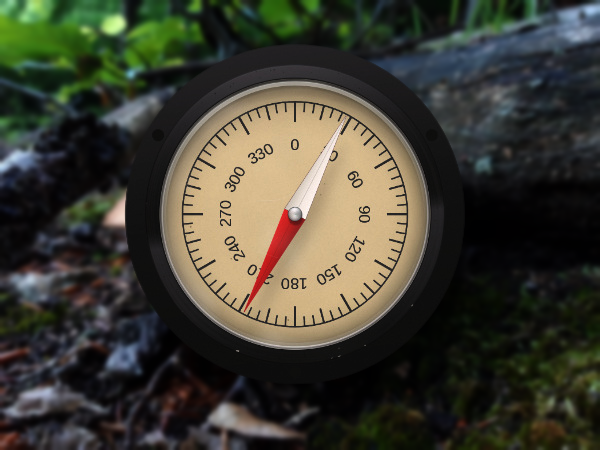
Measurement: 207.5 °
